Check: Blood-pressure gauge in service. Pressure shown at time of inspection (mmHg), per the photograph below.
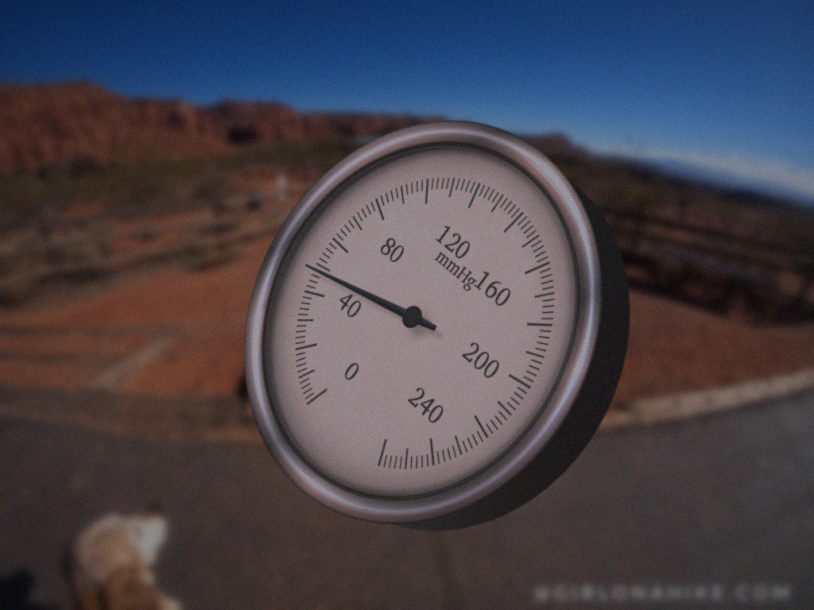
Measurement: 48 mmHg
